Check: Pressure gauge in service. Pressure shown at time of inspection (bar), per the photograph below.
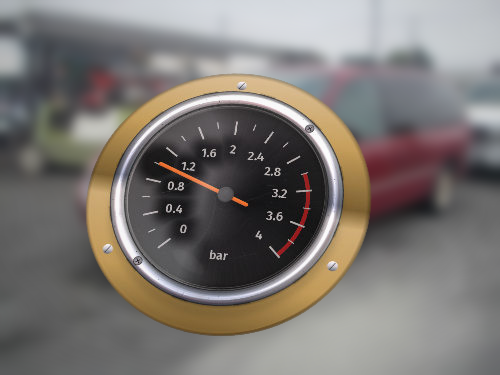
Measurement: 1 bar
